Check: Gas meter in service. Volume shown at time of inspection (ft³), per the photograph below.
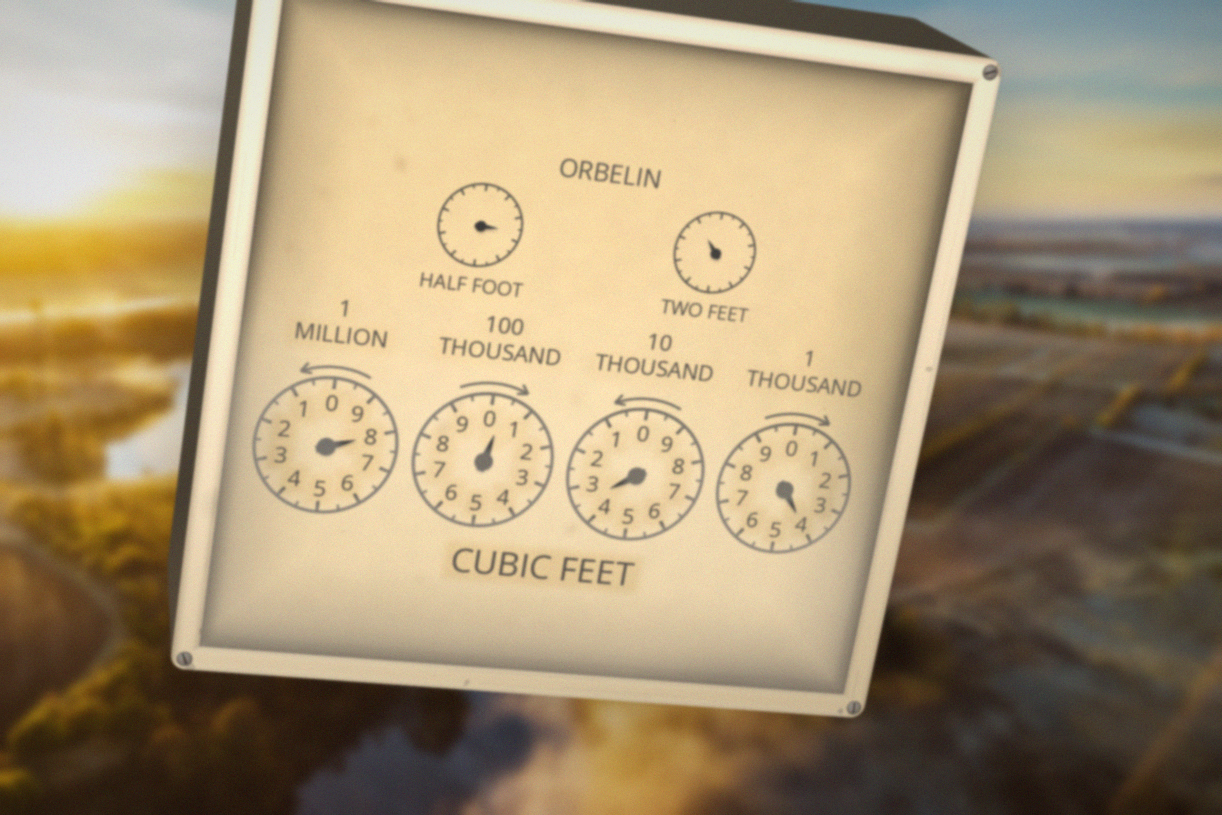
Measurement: 803400 ft³
